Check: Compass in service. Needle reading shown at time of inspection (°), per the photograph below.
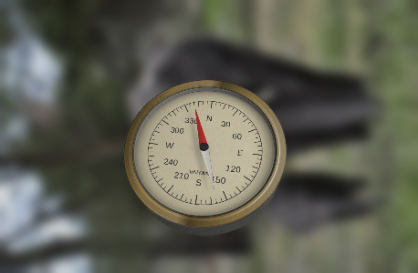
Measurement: 340 °
